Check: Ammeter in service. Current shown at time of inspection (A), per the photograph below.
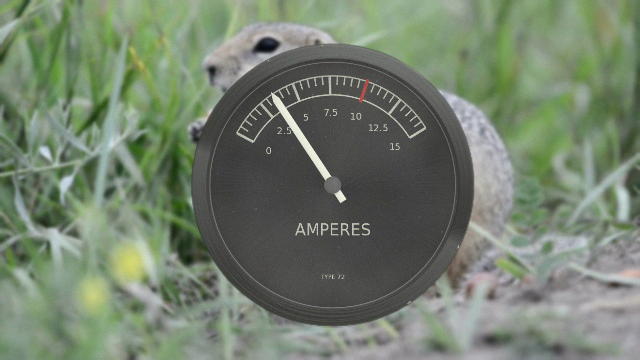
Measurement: 3.5 A
